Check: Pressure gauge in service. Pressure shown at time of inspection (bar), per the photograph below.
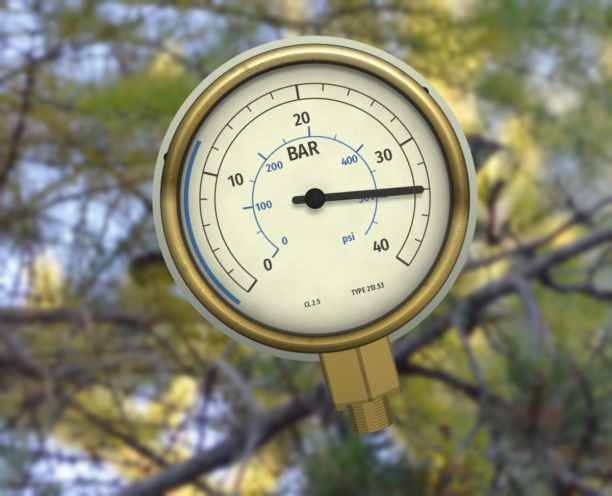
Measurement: 34 bar
